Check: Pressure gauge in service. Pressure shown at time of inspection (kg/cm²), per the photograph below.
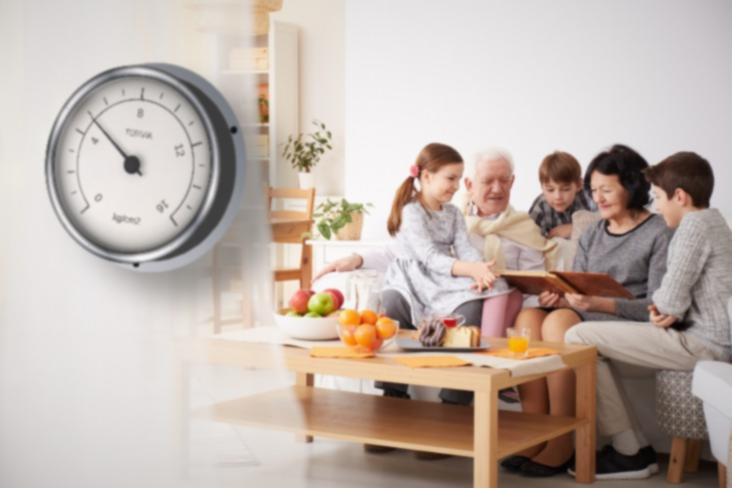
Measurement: 5 kg/cm²
